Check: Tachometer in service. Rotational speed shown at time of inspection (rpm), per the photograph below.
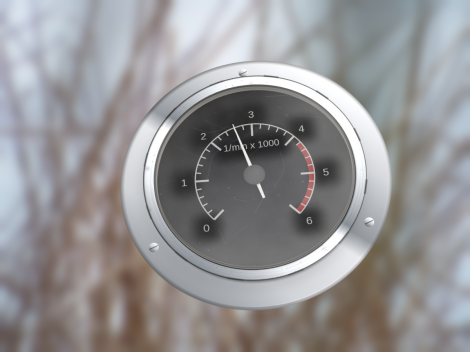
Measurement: 2600 rpm
